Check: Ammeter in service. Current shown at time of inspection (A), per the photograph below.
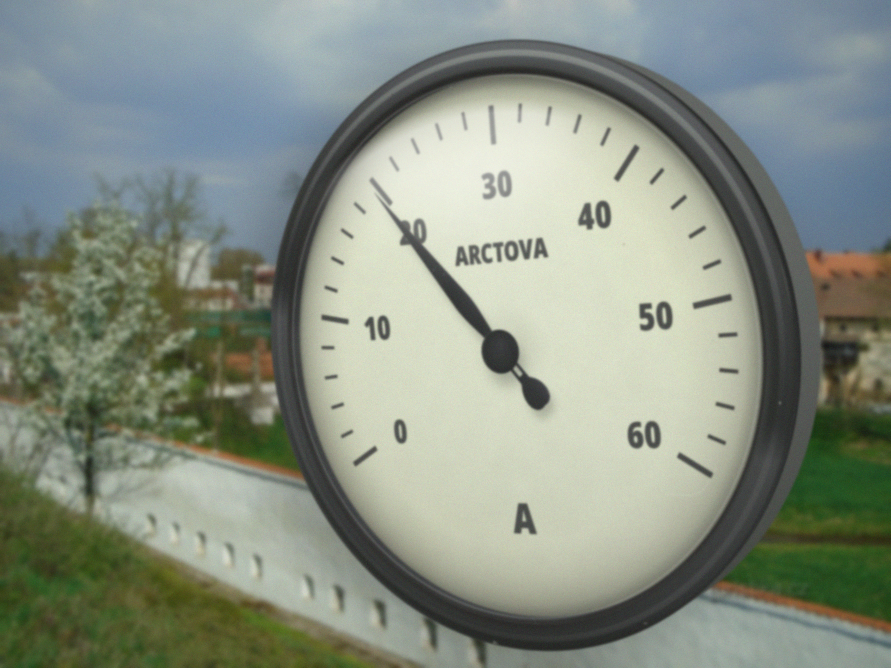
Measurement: 20 A
